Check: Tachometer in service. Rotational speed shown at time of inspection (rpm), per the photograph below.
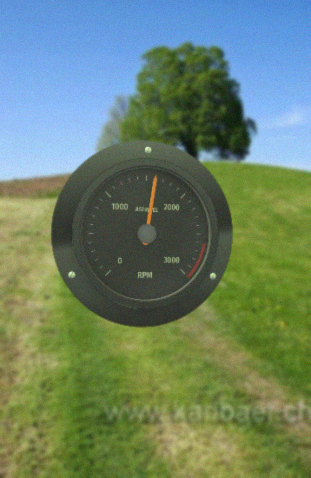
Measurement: 1600 rpm
